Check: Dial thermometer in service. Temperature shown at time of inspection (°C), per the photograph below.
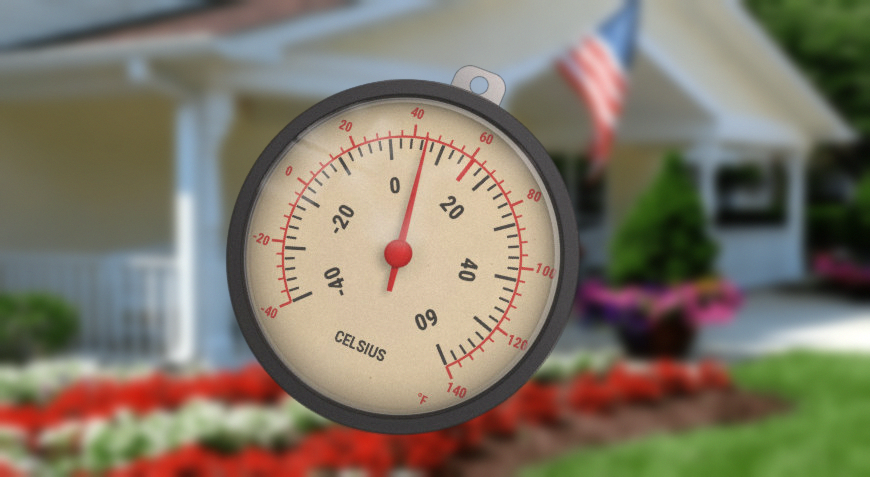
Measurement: 7 °C
